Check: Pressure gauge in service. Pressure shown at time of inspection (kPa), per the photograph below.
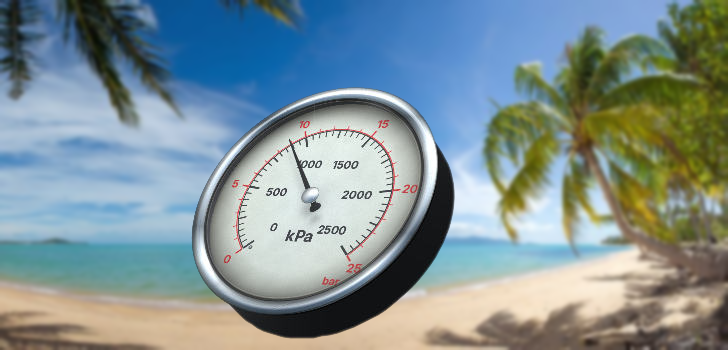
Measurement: 900 kPa
